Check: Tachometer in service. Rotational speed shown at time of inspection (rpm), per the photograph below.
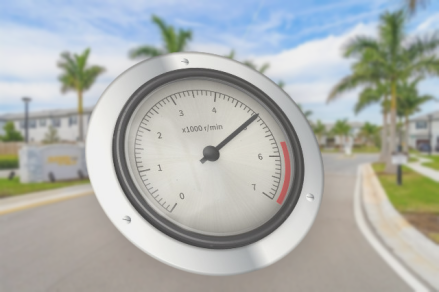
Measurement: 5000 rpm
